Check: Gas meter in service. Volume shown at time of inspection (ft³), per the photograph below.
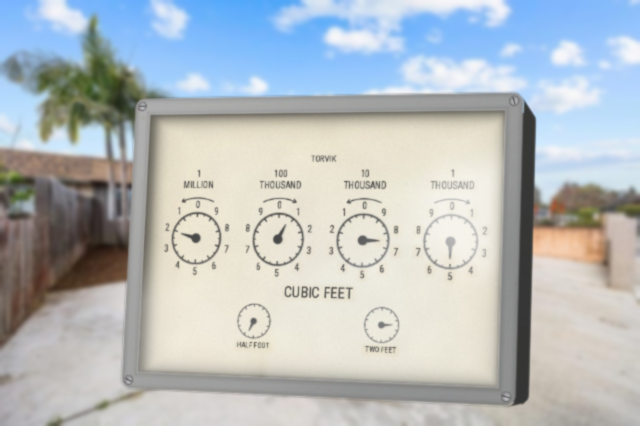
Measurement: 207500 ft³
